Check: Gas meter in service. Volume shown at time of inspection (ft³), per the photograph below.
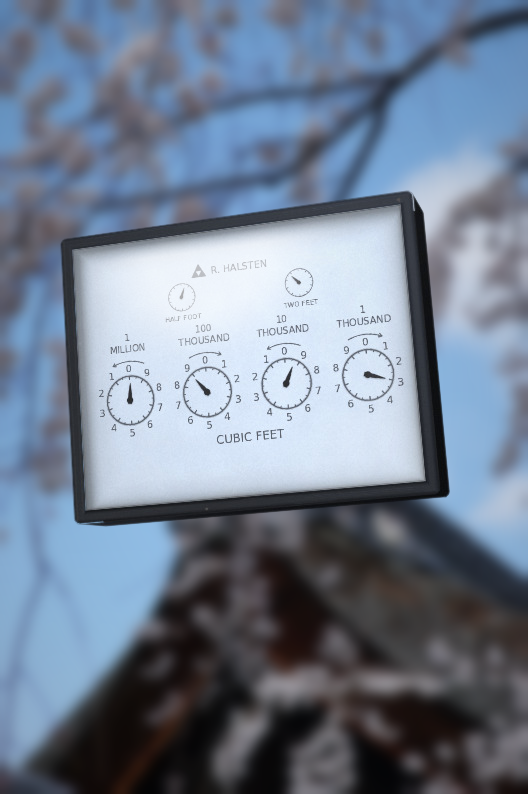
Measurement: 989300 ft³
